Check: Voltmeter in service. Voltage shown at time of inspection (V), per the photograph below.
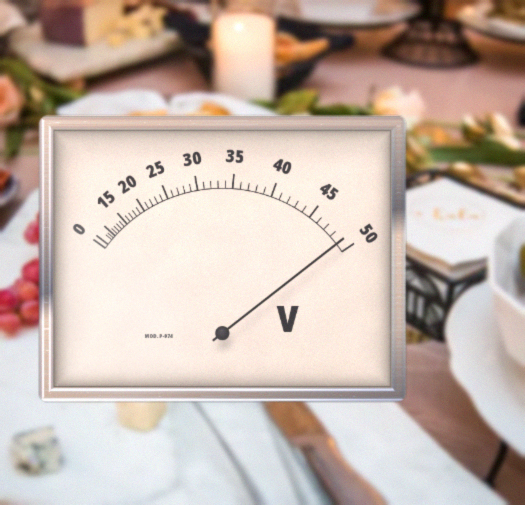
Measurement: 49 V
